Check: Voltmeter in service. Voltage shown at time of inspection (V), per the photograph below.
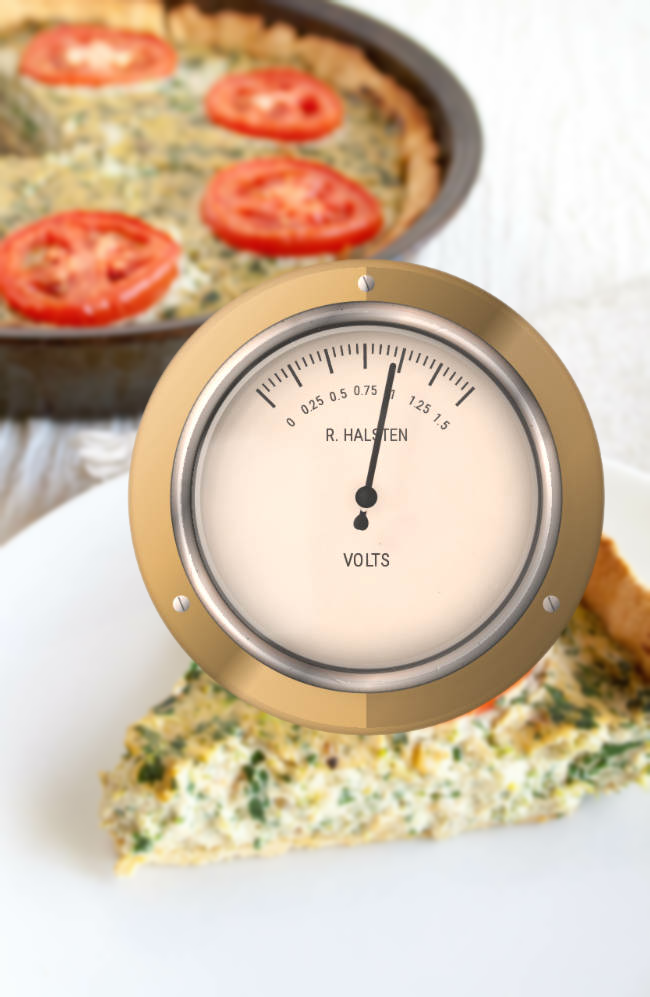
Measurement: 0.95 V
